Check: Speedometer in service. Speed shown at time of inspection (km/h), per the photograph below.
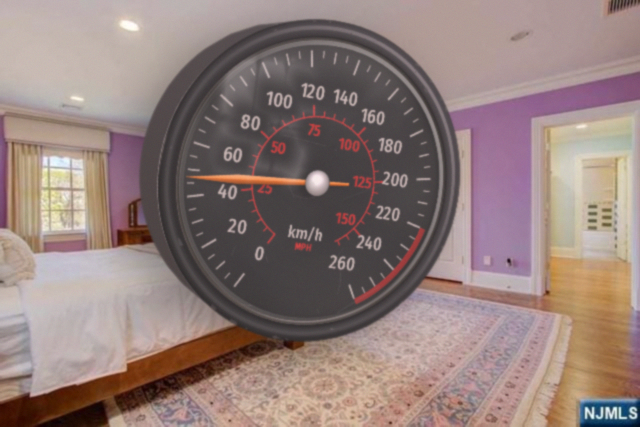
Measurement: 47.5 km/h
